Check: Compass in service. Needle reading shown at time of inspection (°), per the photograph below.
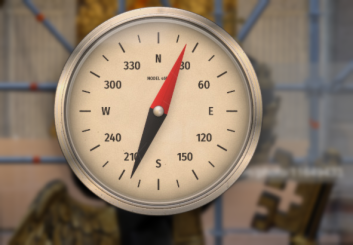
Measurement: 22.5 °
